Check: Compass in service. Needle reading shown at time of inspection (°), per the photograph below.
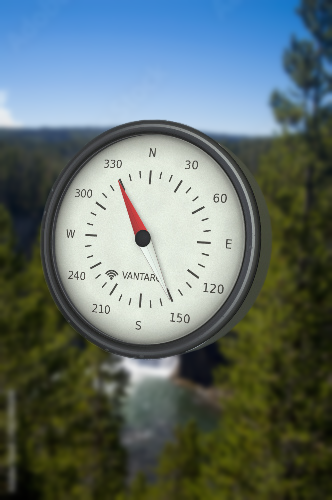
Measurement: 330 °
